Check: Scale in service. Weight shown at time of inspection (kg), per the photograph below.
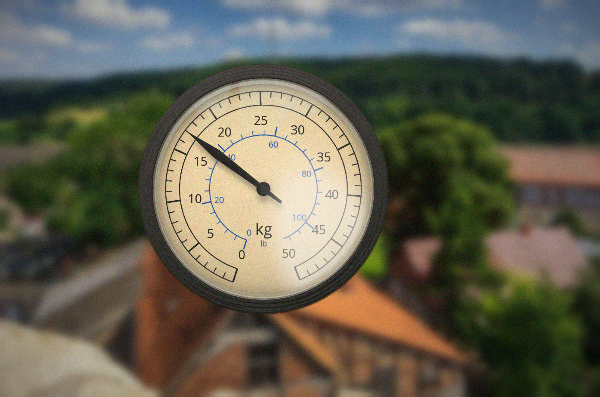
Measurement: 17 kg
